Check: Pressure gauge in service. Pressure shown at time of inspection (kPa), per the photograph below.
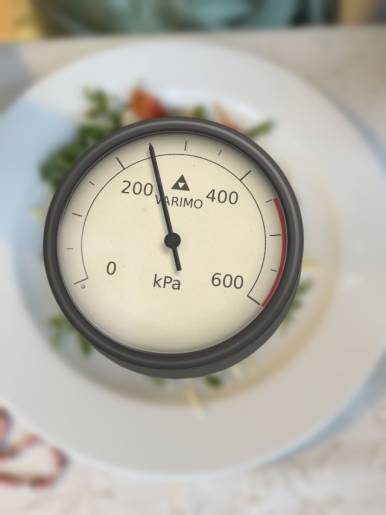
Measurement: 250 kPa
